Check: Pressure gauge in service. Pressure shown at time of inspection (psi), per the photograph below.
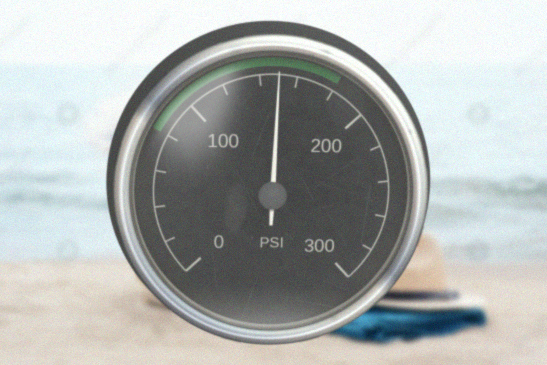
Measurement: 150 psi
